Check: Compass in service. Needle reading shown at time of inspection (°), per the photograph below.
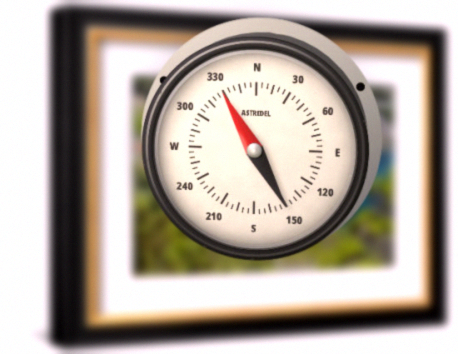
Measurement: 330 °
